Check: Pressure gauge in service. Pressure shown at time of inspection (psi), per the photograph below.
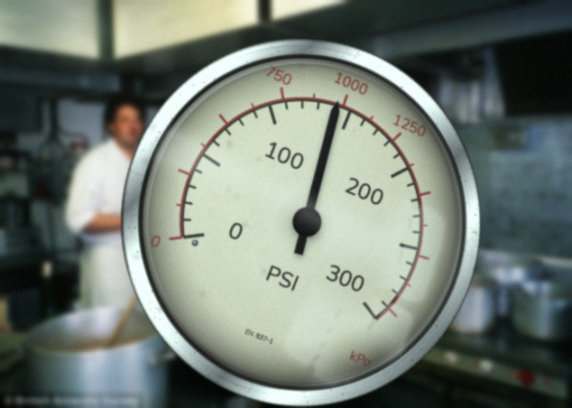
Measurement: 140 psi
